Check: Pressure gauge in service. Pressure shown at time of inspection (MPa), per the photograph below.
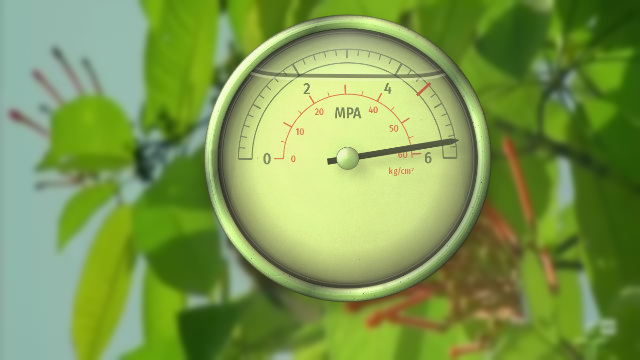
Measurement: 5.7 MPa
